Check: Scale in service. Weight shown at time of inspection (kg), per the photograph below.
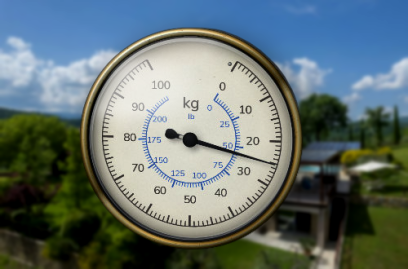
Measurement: 25 kg
